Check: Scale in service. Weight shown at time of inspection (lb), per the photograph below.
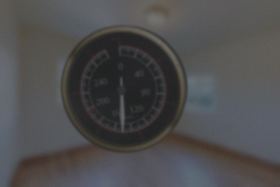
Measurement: 150 lb
